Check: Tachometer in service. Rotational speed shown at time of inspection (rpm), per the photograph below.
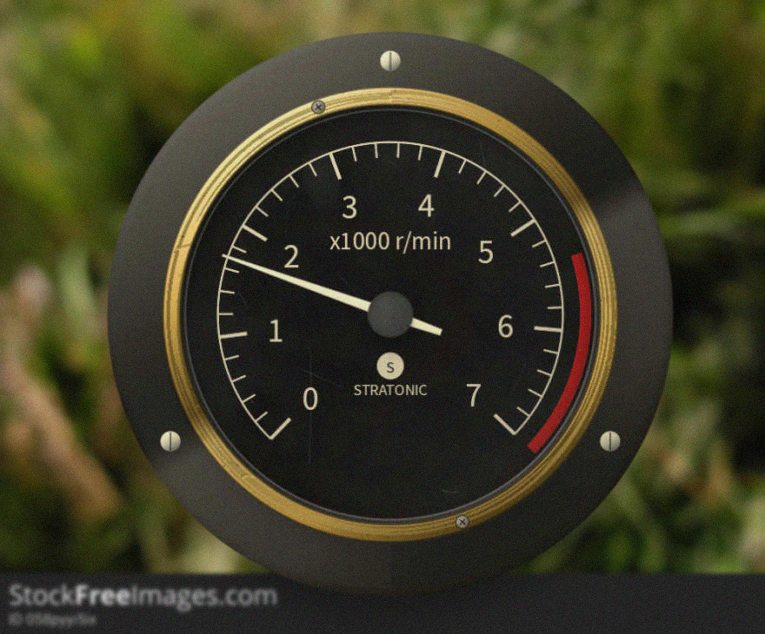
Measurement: 1700 rpm
